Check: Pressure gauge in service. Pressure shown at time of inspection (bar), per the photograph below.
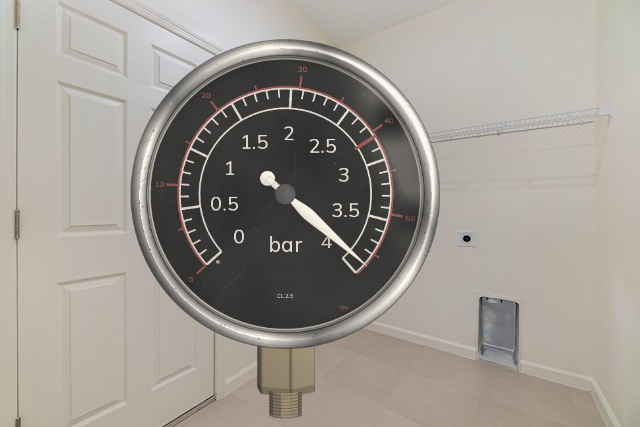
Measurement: 3.9 bar
